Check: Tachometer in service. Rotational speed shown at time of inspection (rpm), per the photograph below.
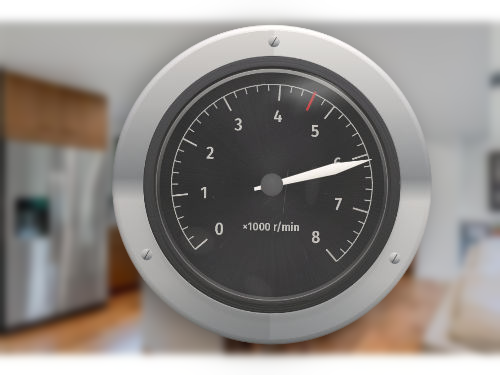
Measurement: 6100 rpm
